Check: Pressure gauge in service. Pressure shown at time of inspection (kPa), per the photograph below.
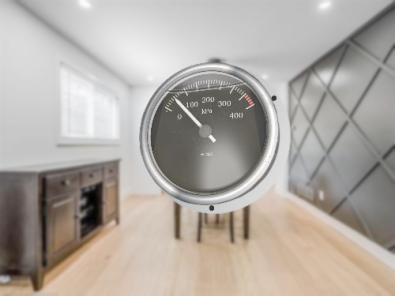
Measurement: 50 kPa
